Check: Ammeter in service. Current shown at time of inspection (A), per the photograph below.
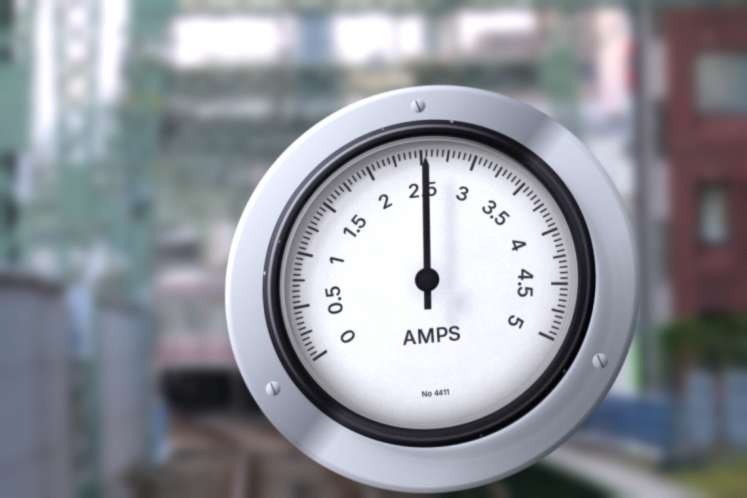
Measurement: 2.55 A
